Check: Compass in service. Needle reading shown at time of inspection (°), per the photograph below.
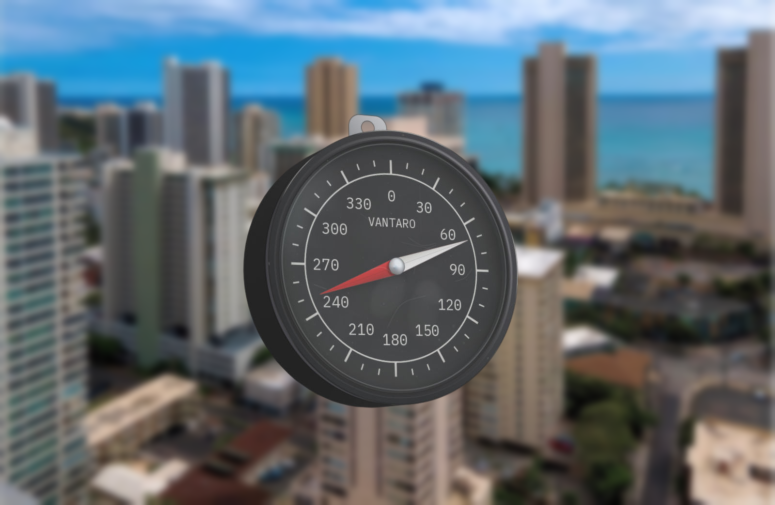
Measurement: 250 °
